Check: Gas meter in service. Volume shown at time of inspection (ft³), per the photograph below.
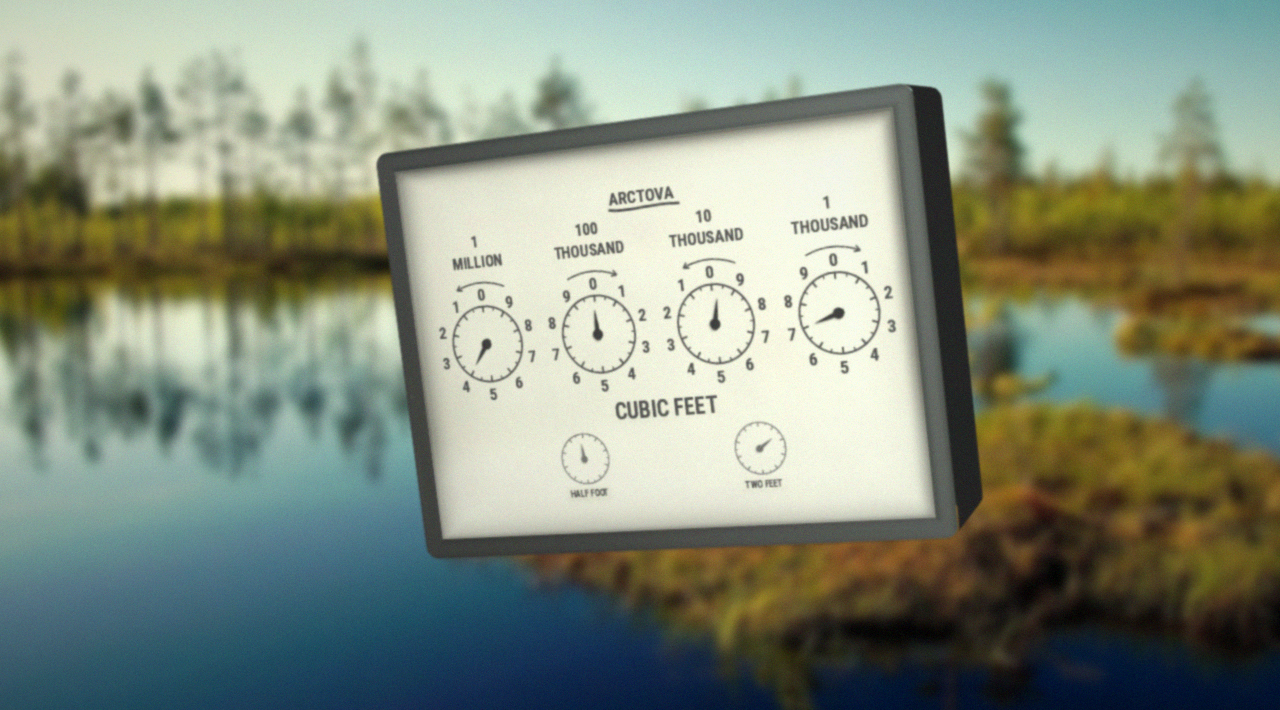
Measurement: 399700 ft³
